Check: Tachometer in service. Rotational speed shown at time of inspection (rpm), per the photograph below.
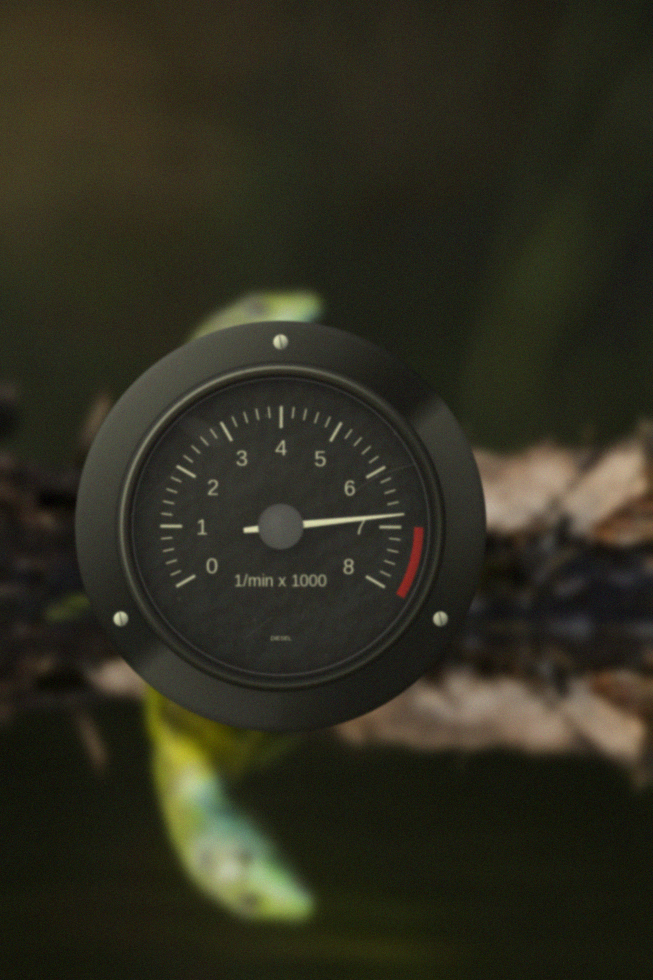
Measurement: 6800 rpm
